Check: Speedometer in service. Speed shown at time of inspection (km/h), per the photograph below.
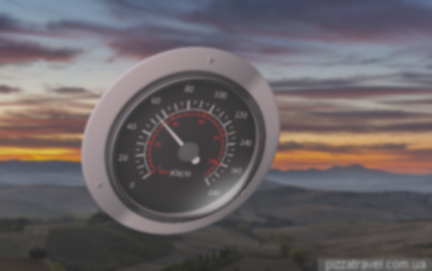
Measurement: 55 km/h
